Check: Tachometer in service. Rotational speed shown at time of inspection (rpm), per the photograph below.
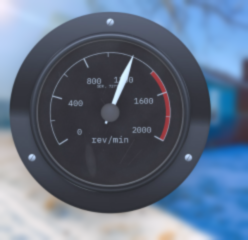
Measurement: 1200 rpm
